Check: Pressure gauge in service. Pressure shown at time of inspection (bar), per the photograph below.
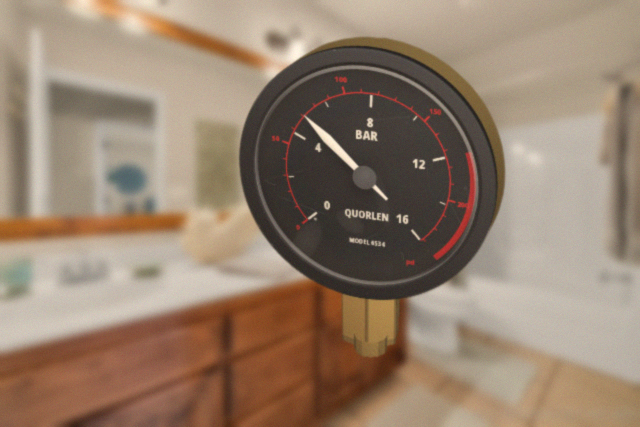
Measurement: 5 bar
